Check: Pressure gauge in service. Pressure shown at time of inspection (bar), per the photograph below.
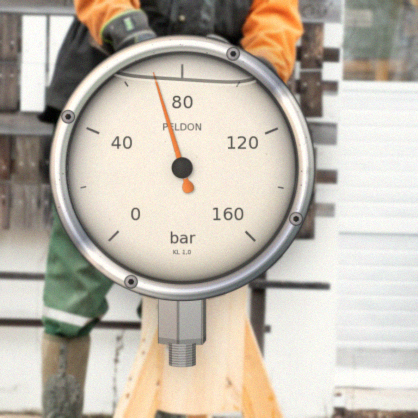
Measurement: 70 bar
